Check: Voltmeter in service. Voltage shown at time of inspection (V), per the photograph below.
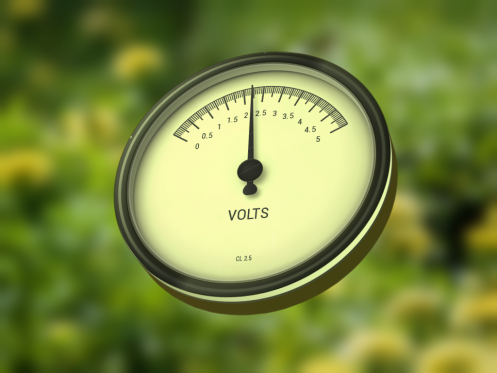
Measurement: 2.25 V
